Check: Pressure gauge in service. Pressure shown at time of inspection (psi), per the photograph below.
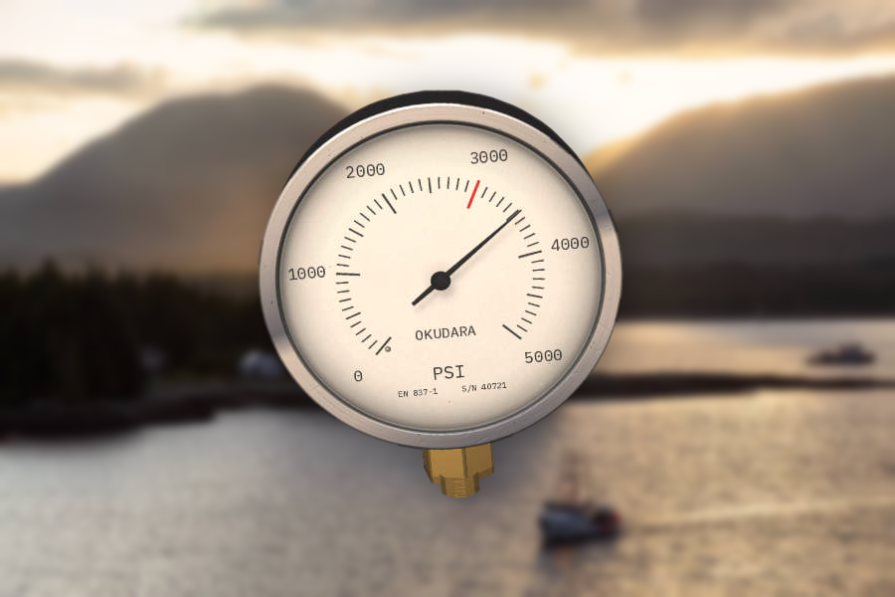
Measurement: 3500 psi
